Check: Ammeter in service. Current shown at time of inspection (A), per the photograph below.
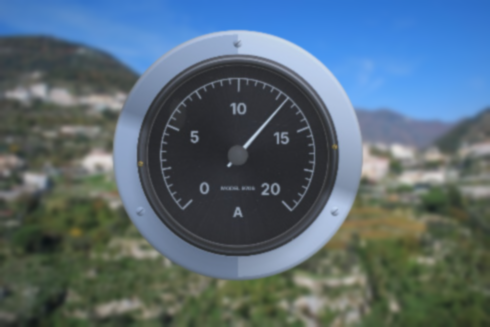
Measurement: 13 A
